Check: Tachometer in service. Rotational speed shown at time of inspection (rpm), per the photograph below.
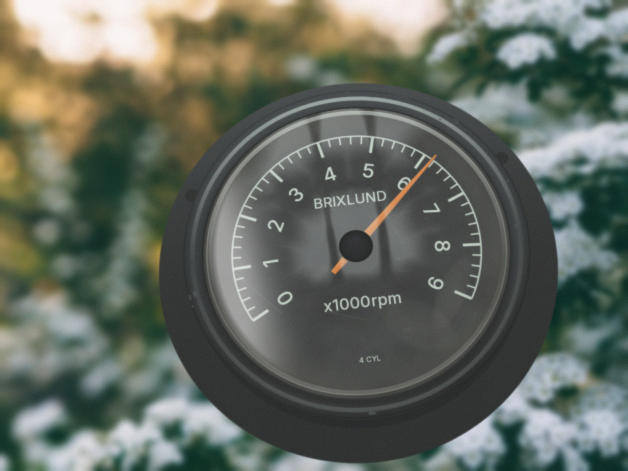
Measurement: 6200 rpm
